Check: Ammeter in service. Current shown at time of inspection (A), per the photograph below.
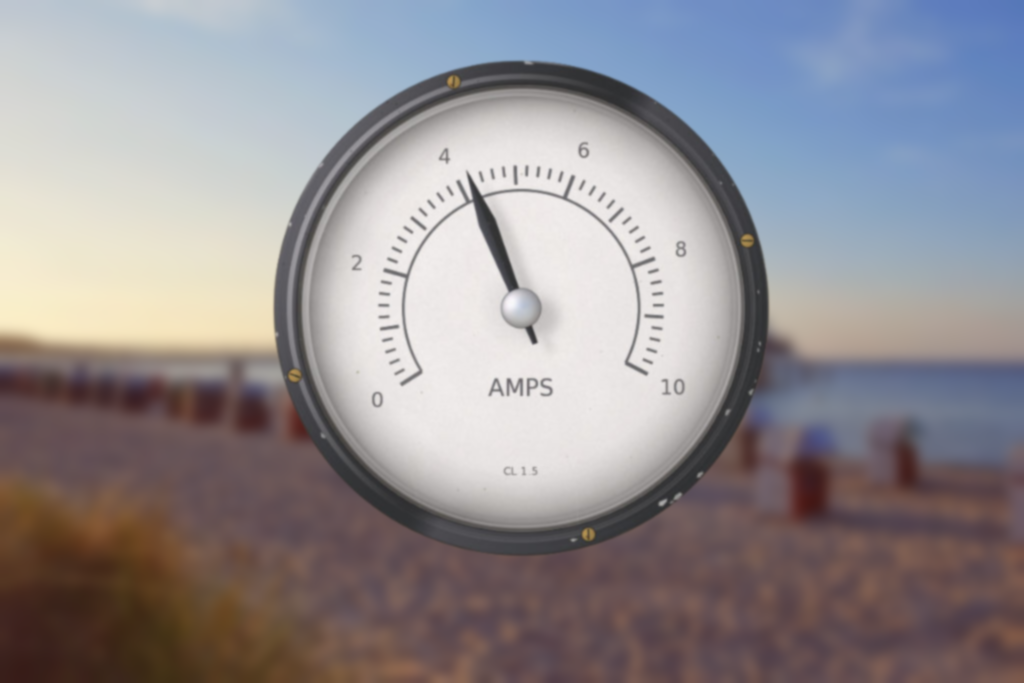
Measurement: 4.2 A
